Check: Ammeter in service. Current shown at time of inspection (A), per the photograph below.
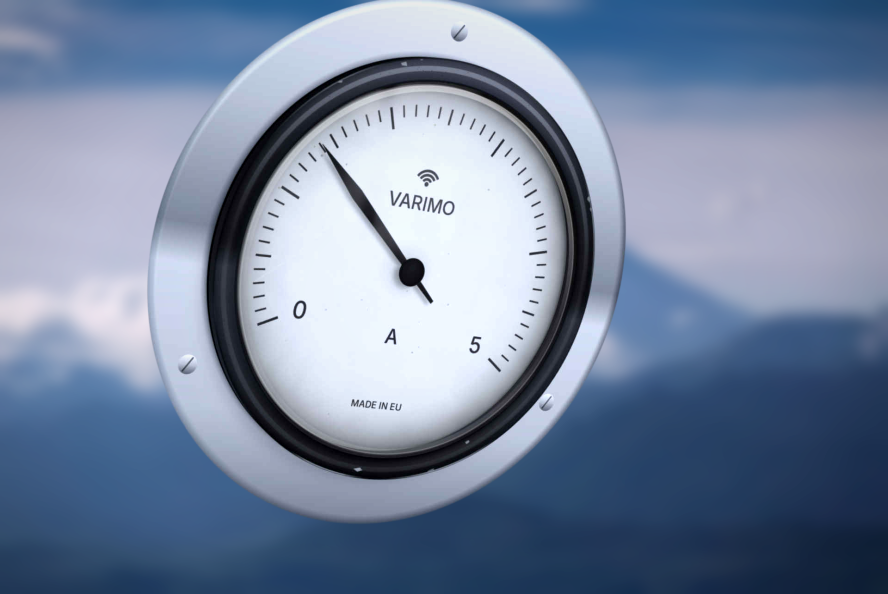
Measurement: 1.4 A
